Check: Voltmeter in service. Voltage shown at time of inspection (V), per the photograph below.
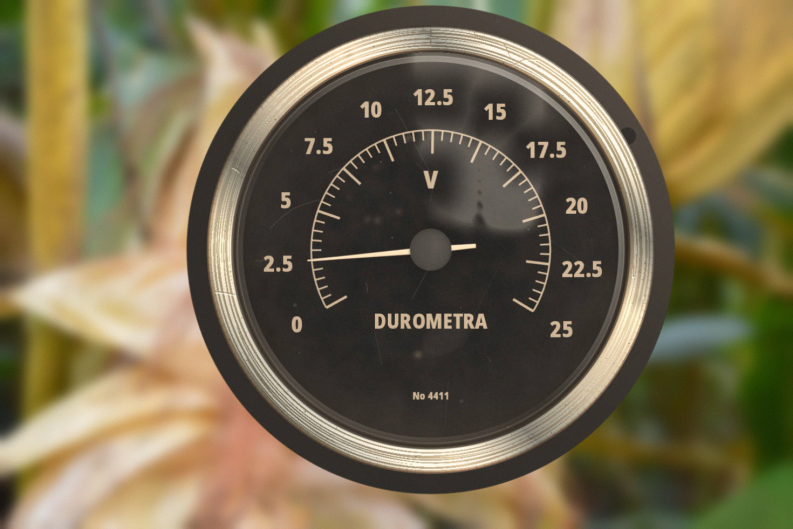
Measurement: 2.5 V
